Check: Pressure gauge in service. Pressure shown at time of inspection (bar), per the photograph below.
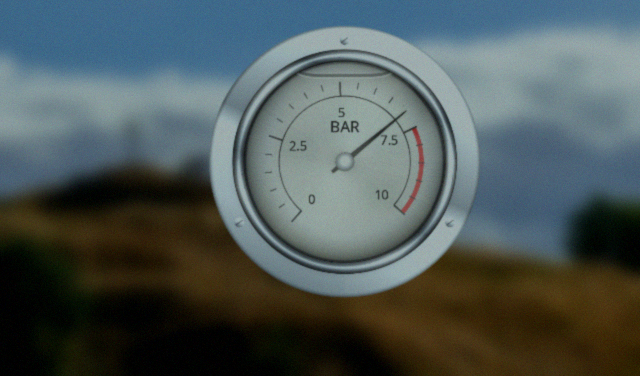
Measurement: 7 bar
